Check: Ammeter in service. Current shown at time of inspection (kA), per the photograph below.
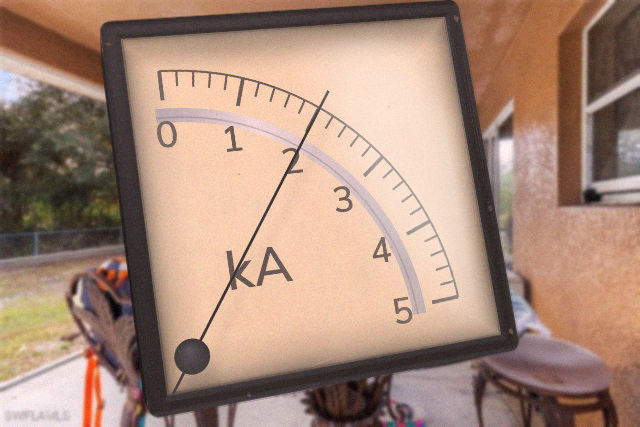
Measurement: 2 kA
